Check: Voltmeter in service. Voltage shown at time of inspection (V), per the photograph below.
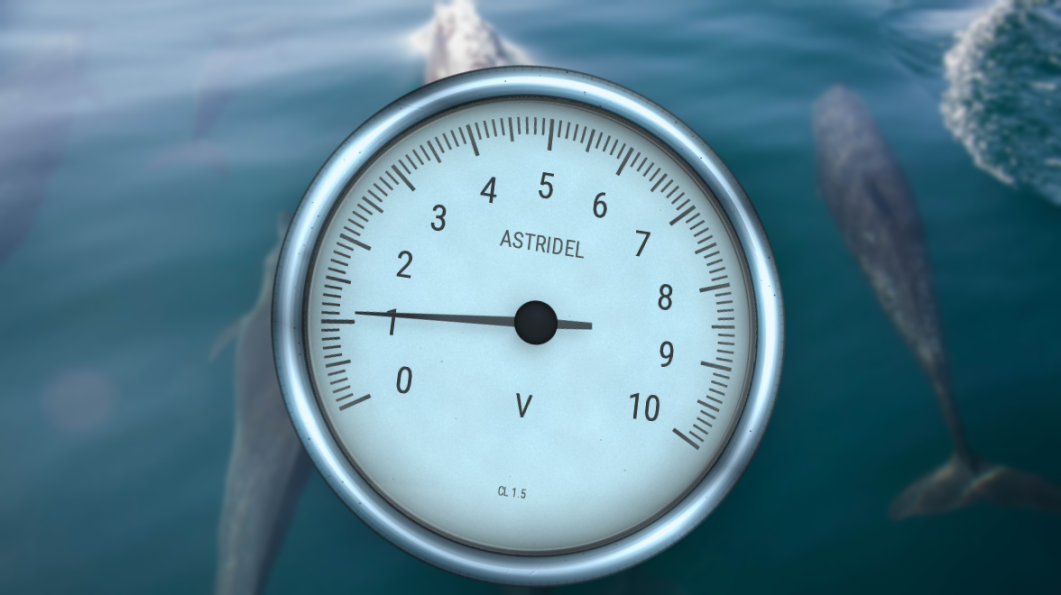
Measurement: 1.1 V
